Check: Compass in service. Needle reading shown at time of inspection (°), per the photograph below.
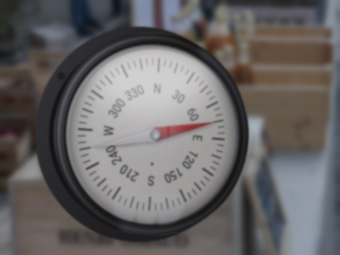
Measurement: 75 °
